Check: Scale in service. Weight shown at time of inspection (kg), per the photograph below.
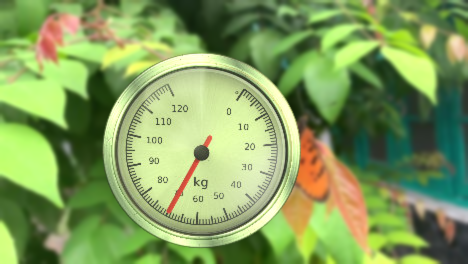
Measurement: 70 kg
